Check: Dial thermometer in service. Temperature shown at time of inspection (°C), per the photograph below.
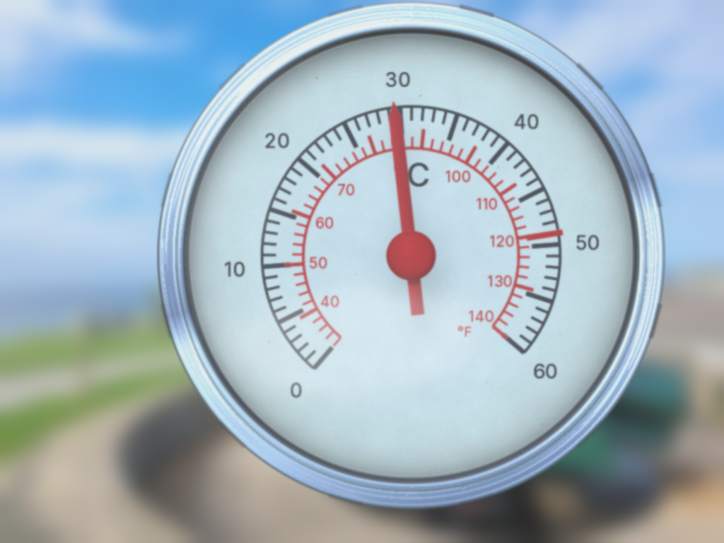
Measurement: 29.5 °C
